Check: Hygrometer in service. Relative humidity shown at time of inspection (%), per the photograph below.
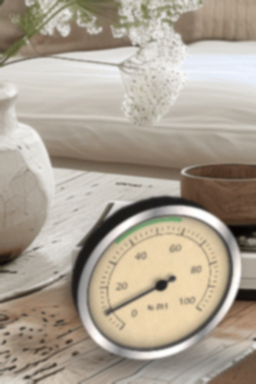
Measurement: 10 %
